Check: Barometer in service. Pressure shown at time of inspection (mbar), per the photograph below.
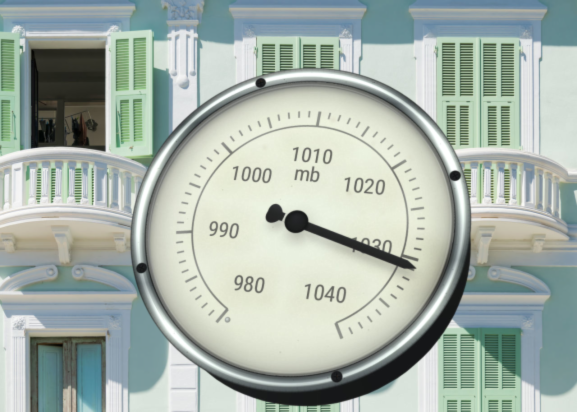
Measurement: 1031 mbar
